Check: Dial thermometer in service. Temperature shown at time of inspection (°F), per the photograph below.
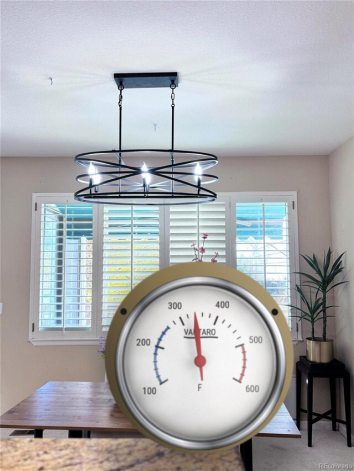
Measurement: 340 °F
